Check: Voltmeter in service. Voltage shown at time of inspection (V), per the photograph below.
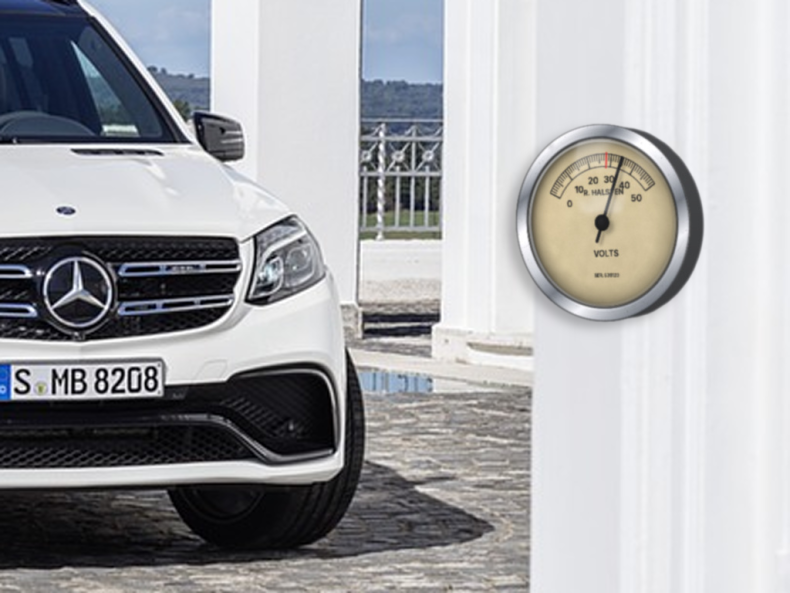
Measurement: 35 V
